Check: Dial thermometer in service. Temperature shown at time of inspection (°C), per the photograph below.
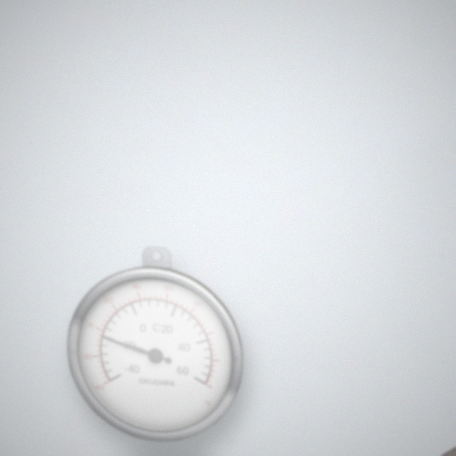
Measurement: -20 °C
